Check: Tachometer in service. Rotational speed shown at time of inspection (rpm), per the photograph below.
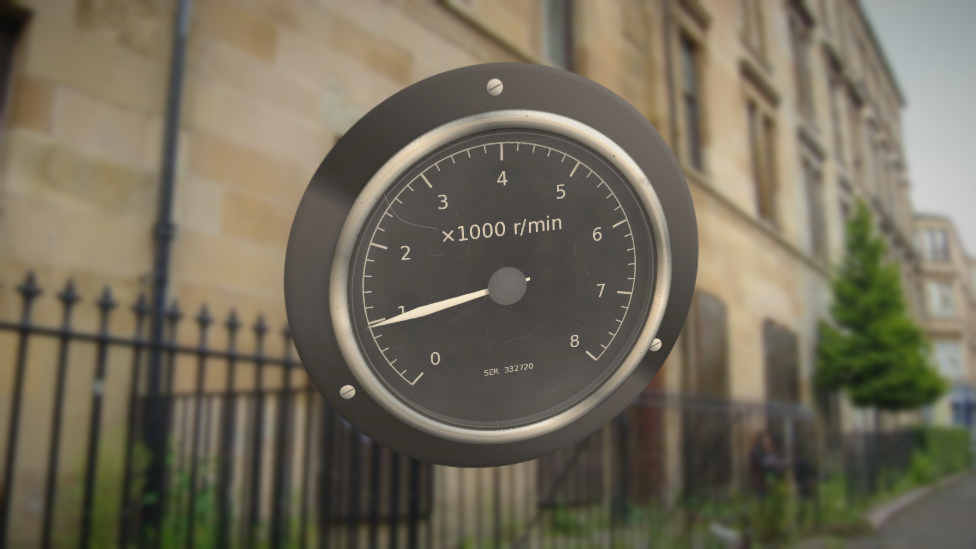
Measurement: 1000 rpm
